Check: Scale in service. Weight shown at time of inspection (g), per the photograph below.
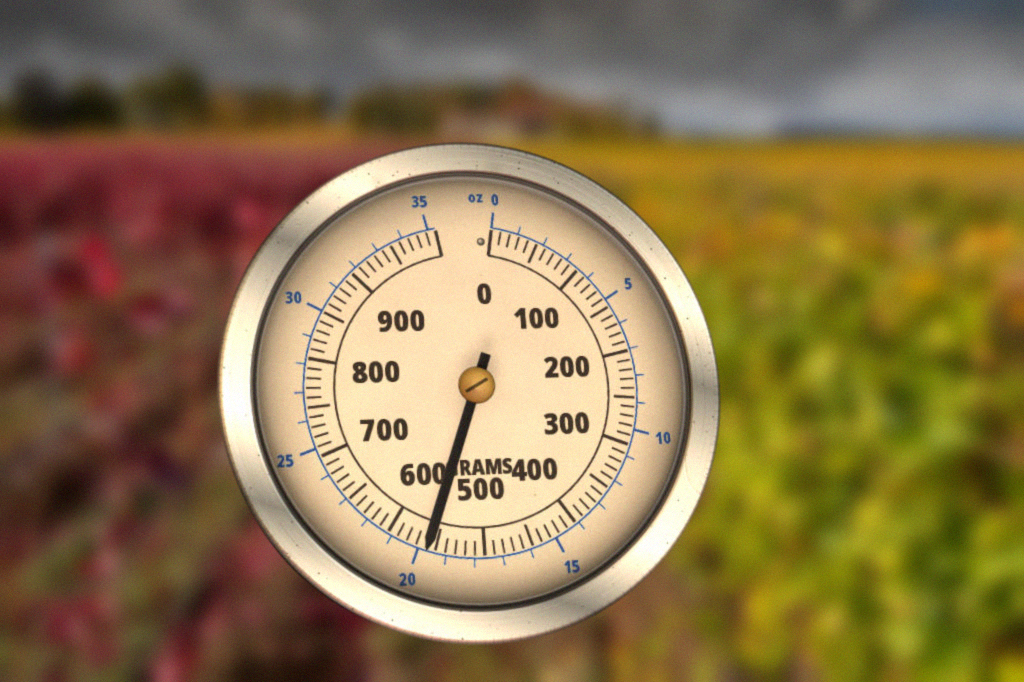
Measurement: 560 g
